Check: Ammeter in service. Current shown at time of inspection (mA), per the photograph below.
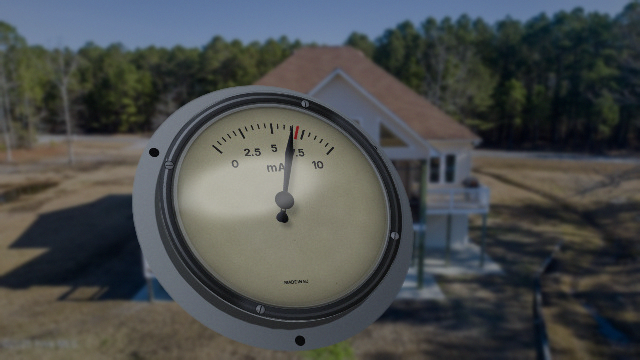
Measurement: 6.5 mA
